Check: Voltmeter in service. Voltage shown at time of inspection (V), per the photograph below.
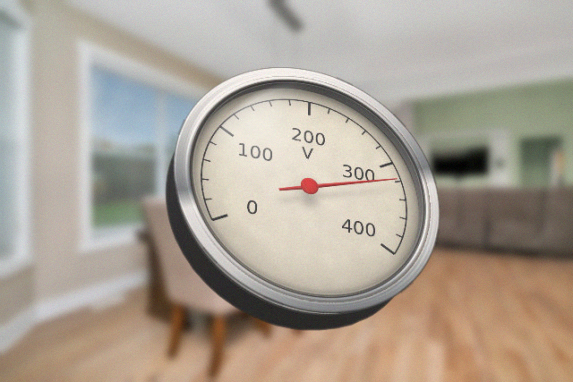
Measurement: 320 V
